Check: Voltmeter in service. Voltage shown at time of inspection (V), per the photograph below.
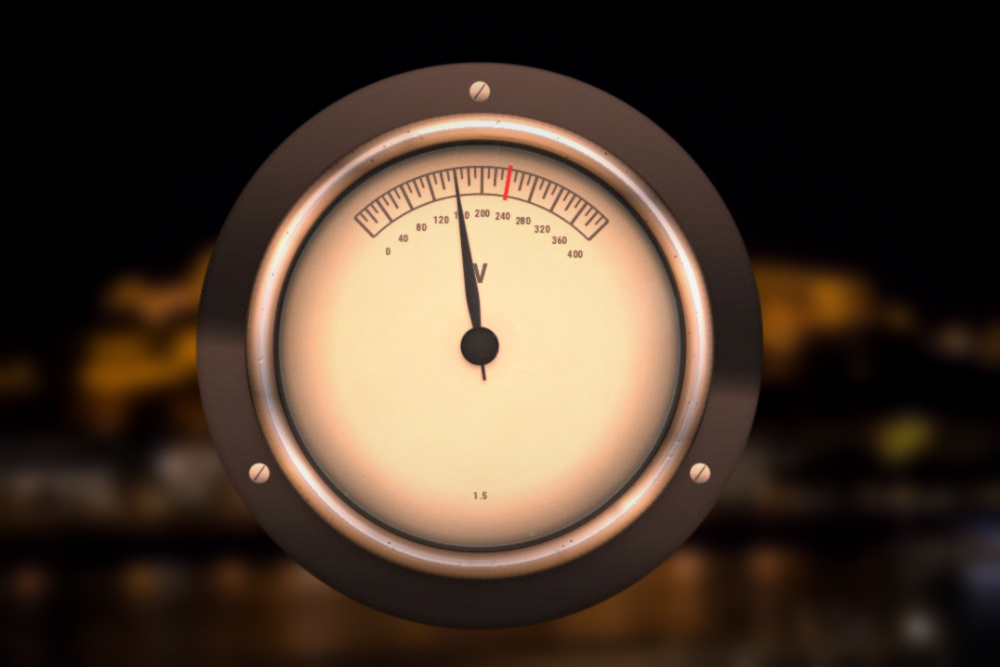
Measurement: 160 V
